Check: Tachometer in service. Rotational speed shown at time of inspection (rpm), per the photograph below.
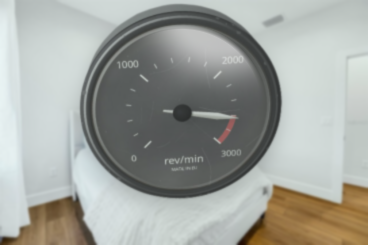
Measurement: 2600 rpm
